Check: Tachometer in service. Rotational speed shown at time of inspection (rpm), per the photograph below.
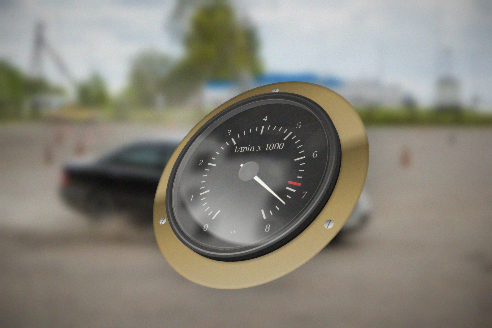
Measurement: 7400 rpm
